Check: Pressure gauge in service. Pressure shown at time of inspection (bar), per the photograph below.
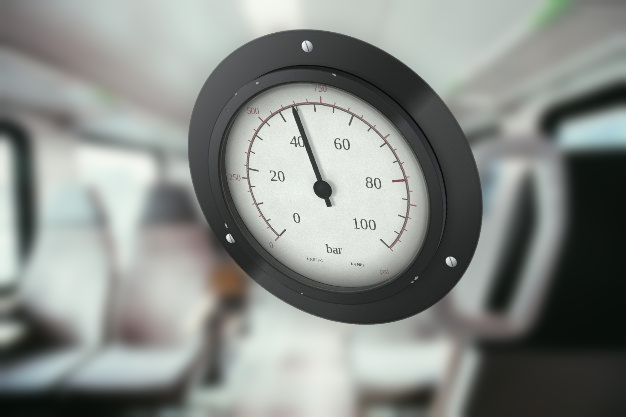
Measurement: 45 bar
